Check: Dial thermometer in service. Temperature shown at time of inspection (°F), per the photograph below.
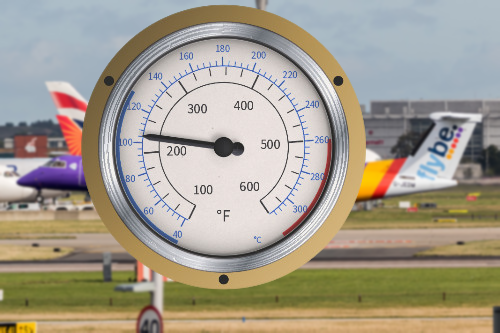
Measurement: 220 °F
